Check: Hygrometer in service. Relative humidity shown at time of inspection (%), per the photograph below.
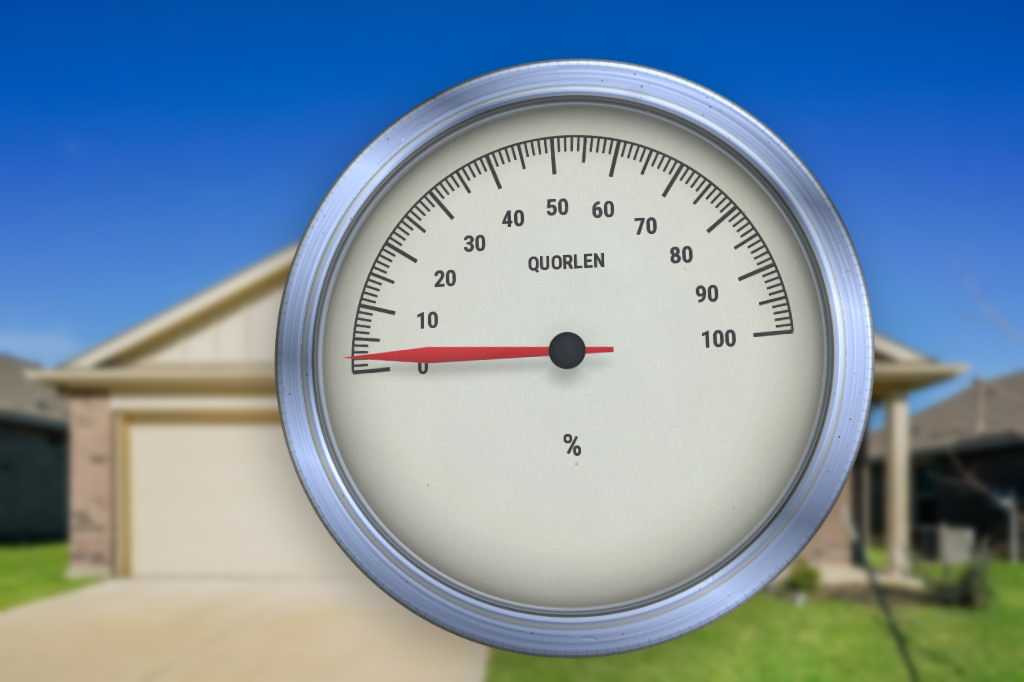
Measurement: 2 %
